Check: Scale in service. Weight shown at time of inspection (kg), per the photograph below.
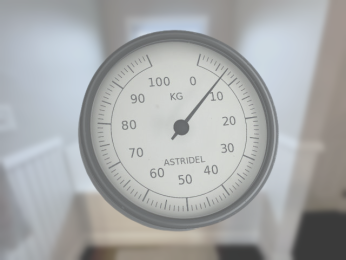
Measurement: 7 kg
